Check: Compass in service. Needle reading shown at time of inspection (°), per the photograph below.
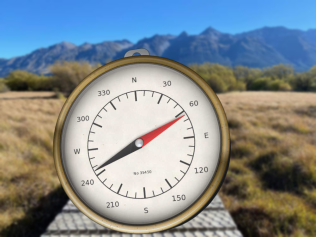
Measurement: 65 °
